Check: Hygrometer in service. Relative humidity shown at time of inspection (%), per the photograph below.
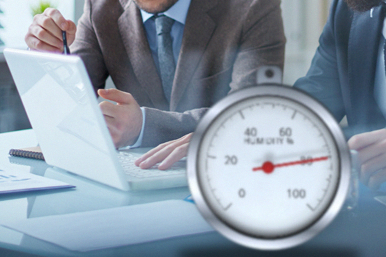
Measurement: 80 %
